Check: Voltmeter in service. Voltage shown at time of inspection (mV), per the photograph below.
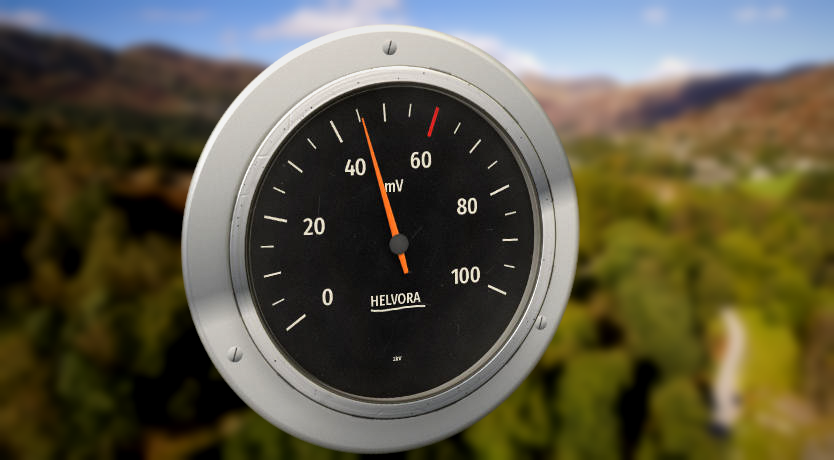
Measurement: 45 mV
